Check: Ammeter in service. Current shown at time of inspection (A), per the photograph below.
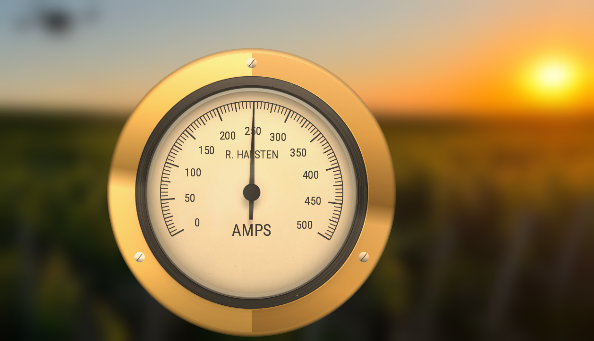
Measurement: 250 A
